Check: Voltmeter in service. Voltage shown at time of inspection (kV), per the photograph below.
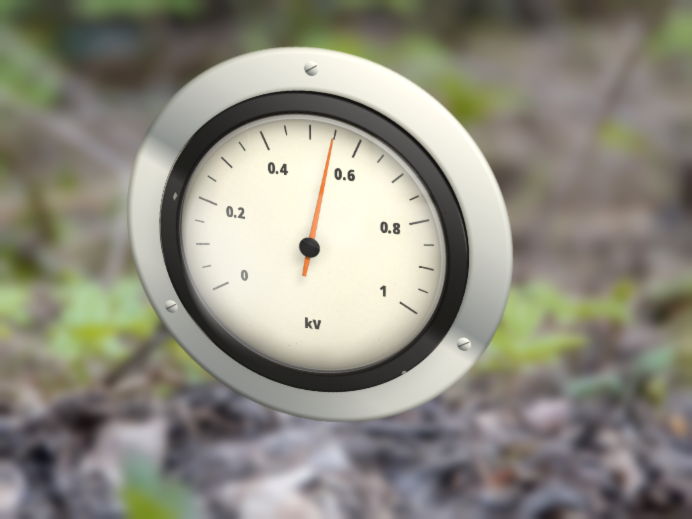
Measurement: 0.55 kV
